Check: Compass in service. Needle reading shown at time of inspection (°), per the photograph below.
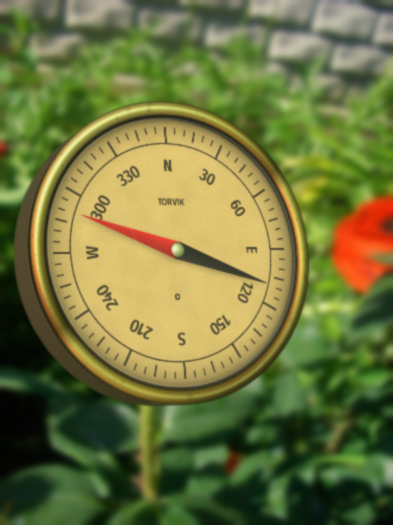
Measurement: 290 °
